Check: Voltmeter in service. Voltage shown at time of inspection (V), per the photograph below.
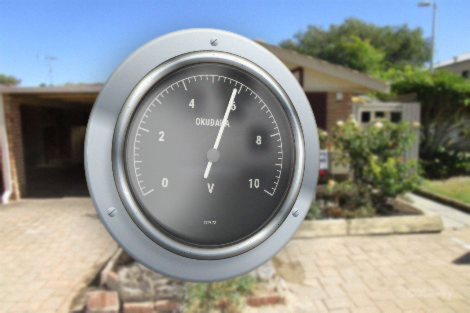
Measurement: 5.8 V
